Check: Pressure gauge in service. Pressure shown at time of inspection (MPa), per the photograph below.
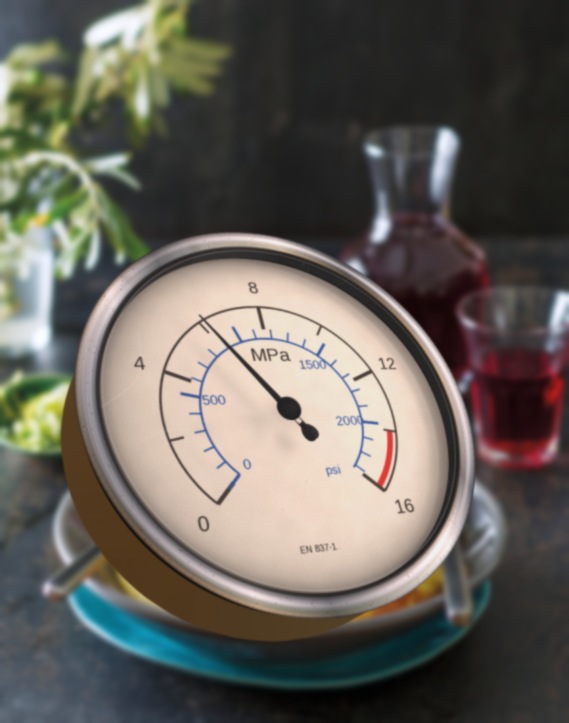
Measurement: 6 MPa
